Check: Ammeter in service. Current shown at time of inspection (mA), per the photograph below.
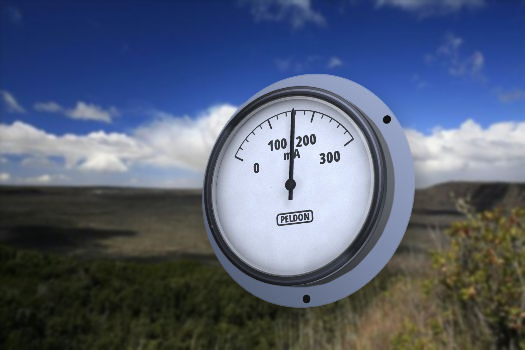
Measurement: 160 mA
